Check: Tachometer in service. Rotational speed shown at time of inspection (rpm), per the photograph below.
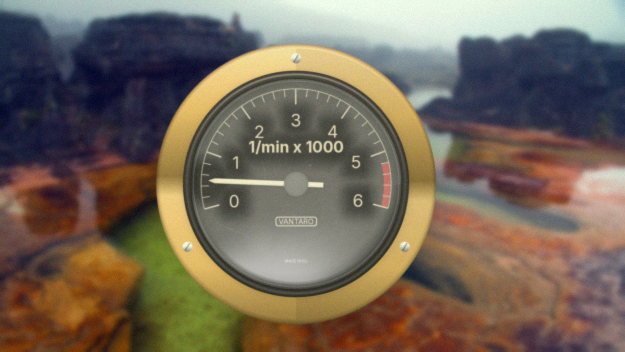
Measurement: 500 rpm
